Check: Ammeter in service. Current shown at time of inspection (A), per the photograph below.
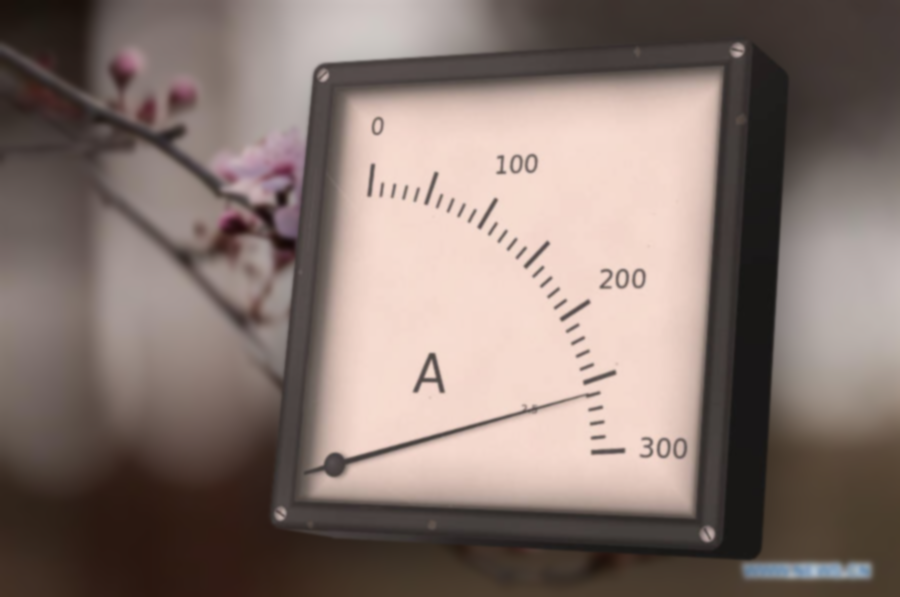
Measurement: 260 A
